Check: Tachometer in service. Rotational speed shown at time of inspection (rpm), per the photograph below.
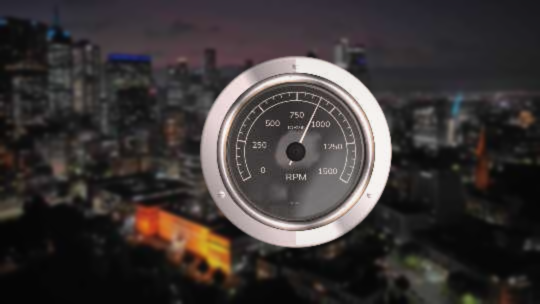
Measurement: 900 rpm
